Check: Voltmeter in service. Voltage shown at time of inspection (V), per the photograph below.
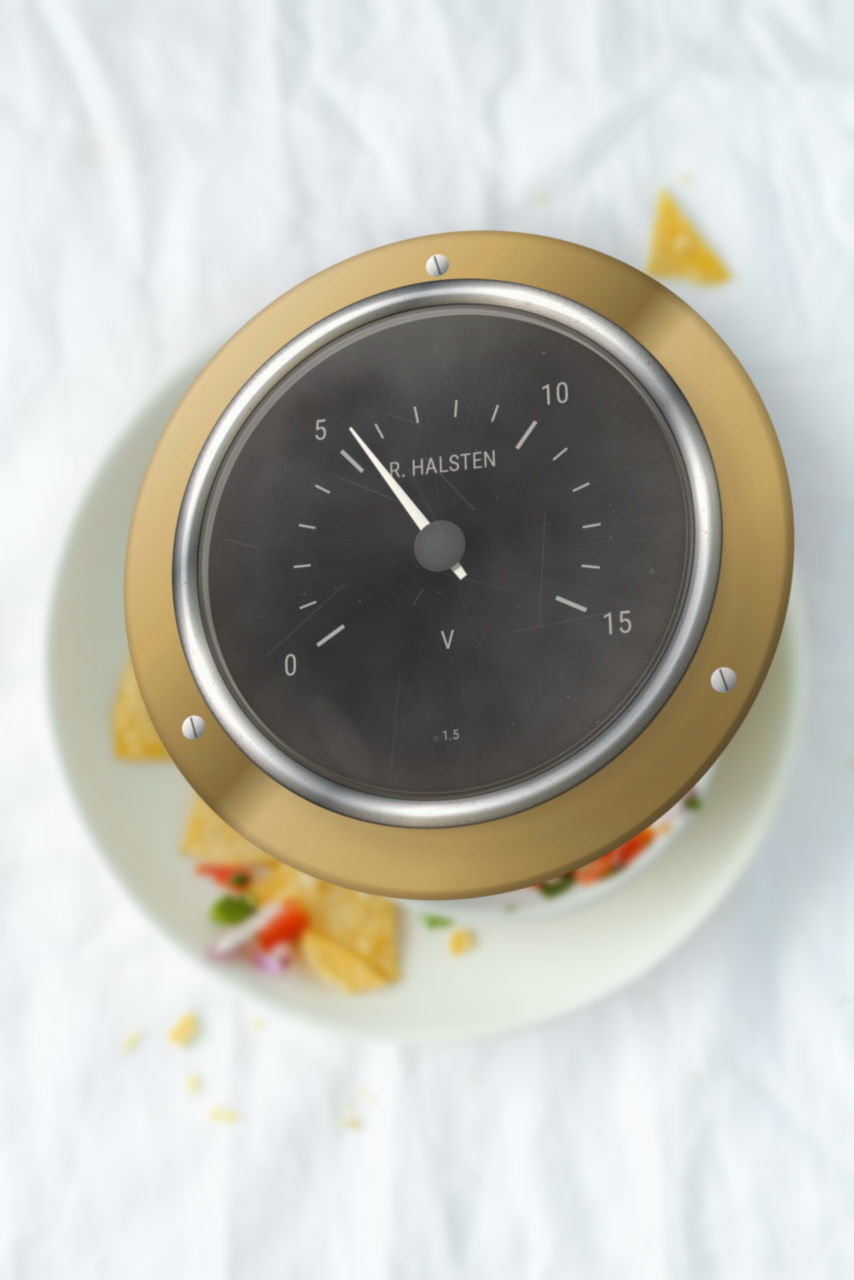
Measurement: 5.5 V
